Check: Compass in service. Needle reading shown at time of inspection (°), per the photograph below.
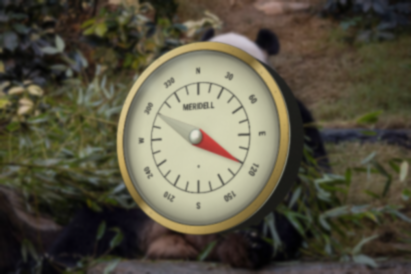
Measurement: 120 °
